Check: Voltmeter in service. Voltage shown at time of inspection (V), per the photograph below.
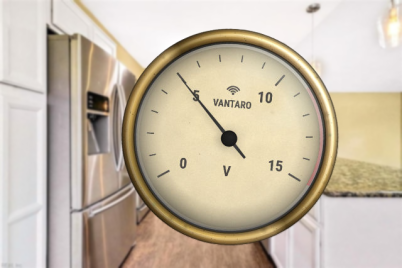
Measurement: 5 V
